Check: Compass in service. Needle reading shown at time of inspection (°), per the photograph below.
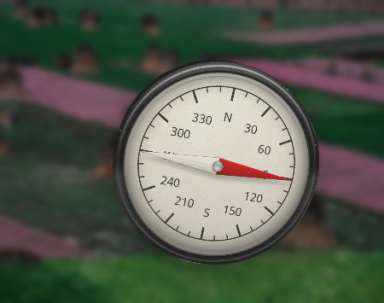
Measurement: 90 °
